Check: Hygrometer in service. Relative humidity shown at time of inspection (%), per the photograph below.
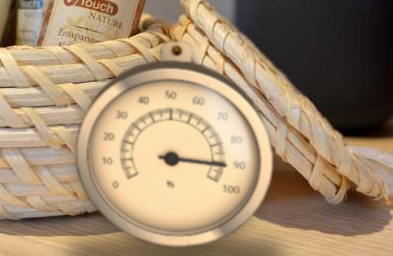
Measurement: 90 %
